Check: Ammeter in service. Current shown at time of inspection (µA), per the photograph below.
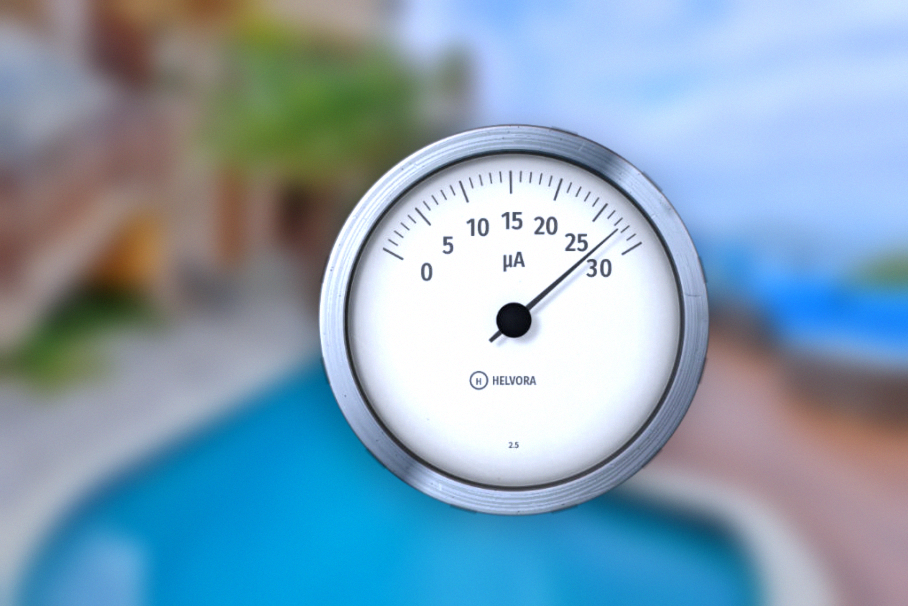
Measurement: 27.5 µA
